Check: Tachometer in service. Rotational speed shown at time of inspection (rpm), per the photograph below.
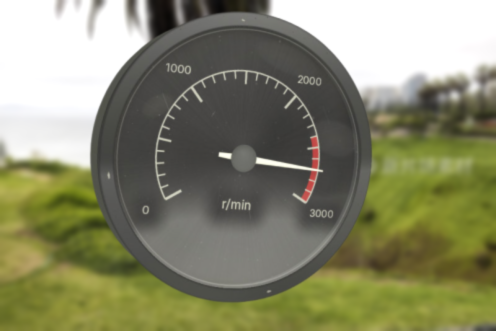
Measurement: 2700 rpm
